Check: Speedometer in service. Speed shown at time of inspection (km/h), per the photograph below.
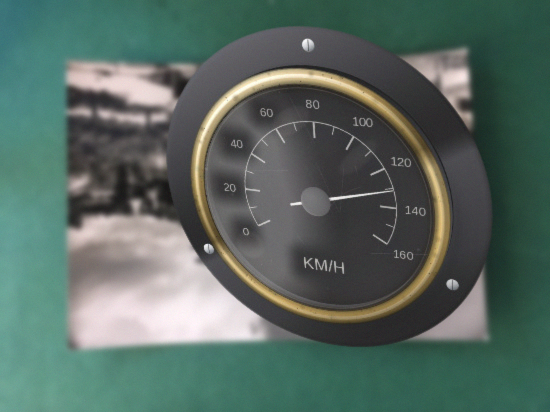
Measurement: 130 km/h
